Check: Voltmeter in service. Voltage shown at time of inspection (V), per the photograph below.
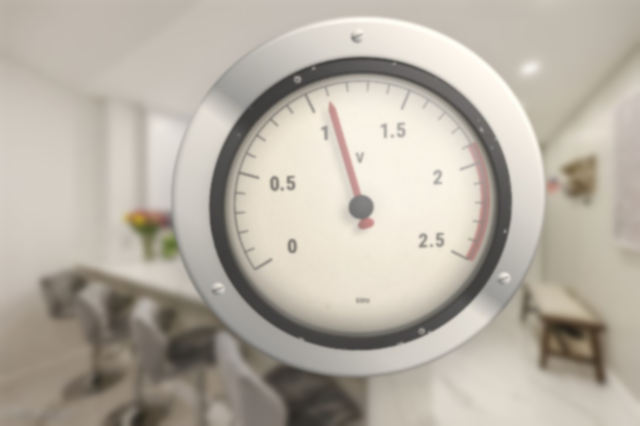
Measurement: 1.1 V
